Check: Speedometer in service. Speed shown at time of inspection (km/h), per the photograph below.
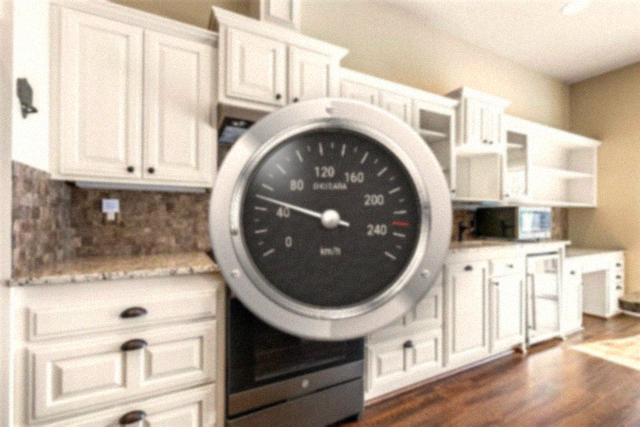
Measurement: 50 km/h
